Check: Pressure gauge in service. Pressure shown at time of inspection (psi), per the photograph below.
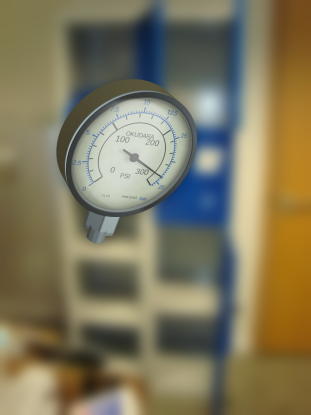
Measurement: 280 psi
